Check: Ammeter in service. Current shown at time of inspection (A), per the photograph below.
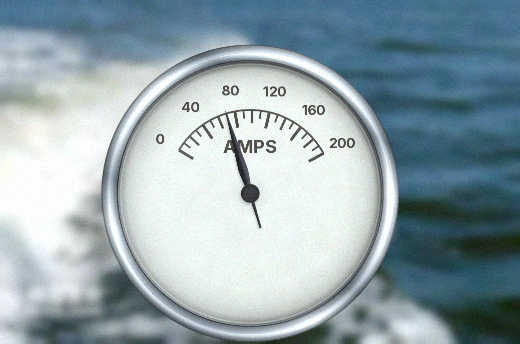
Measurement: 70 A
